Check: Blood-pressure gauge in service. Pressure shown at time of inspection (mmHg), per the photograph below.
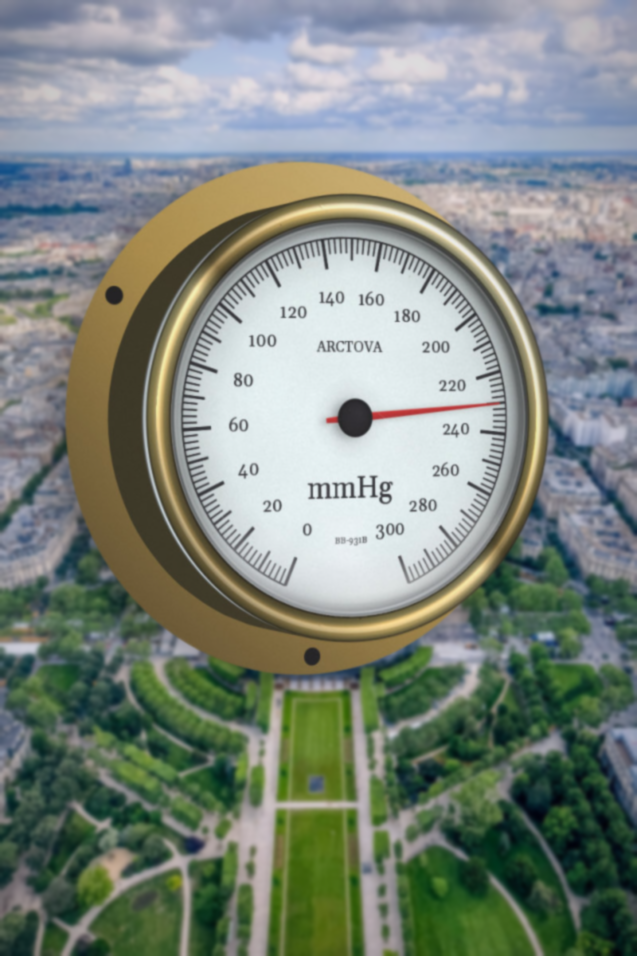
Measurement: 230 mmHg
